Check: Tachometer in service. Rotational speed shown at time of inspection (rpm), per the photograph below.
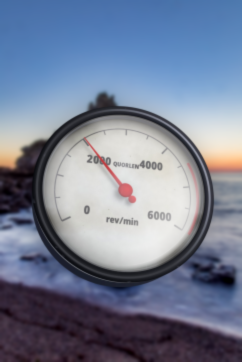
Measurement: 2000 rpm
